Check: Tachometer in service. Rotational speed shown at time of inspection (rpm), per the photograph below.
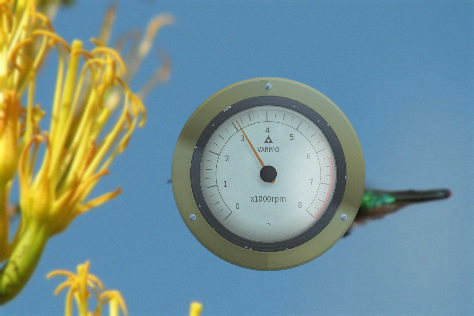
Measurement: 3125 rpm
